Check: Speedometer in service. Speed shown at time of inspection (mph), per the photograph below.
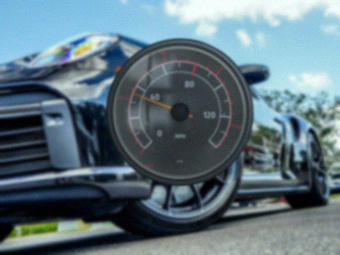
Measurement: 35 mph
